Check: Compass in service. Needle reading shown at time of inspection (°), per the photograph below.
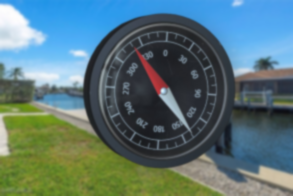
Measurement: 320 °
